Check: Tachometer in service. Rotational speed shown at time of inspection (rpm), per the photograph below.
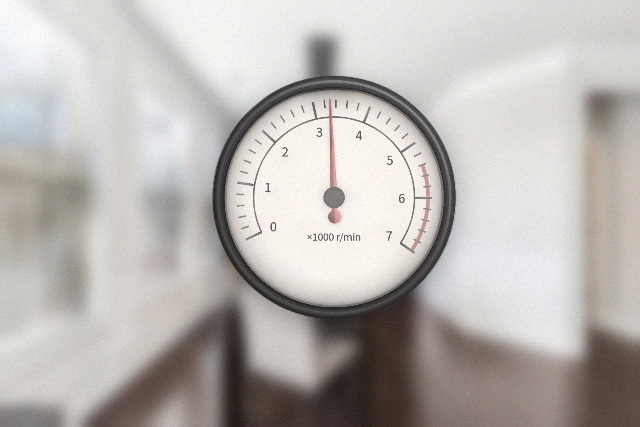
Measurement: 3300 rpm
